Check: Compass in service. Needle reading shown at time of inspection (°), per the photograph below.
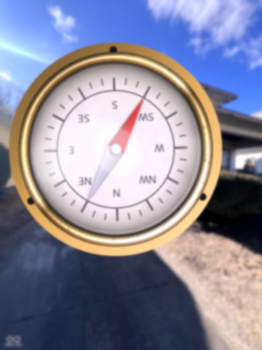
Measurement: 210 °
